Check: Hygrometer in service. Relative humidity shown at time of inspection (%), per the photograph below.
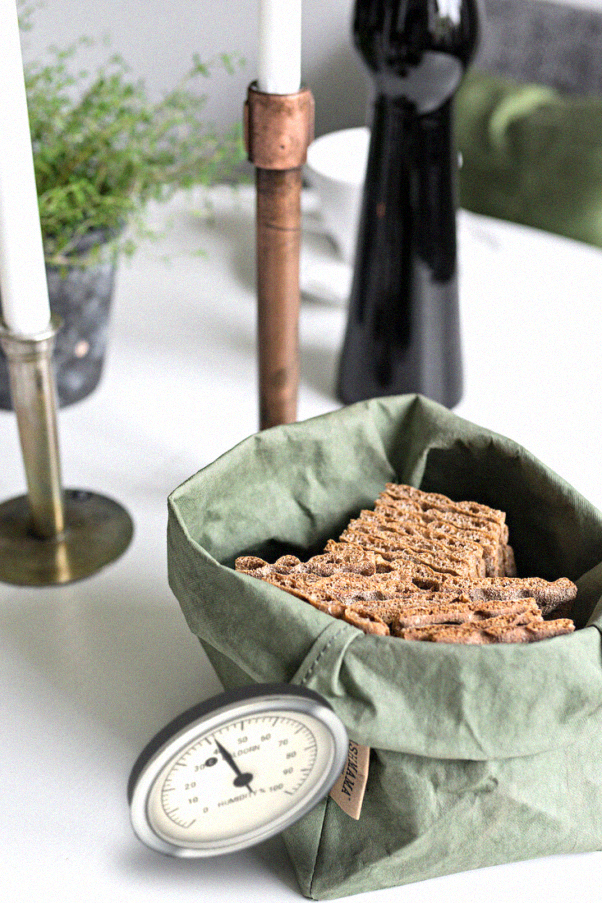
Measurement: 42 %
